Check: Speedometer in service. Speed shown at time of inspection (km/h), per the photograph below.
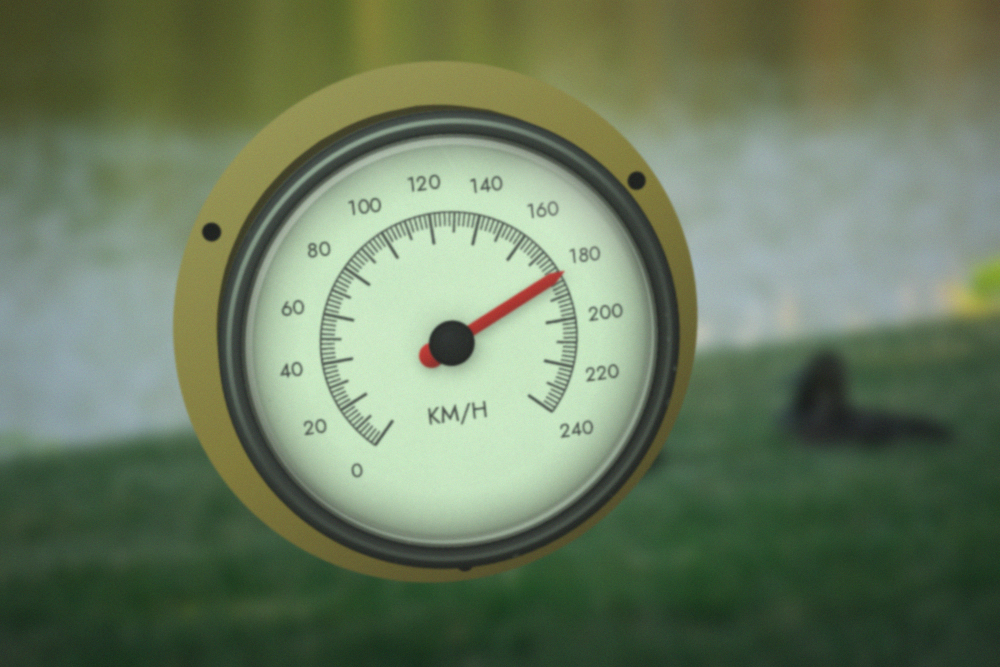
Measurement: 180 km/h
